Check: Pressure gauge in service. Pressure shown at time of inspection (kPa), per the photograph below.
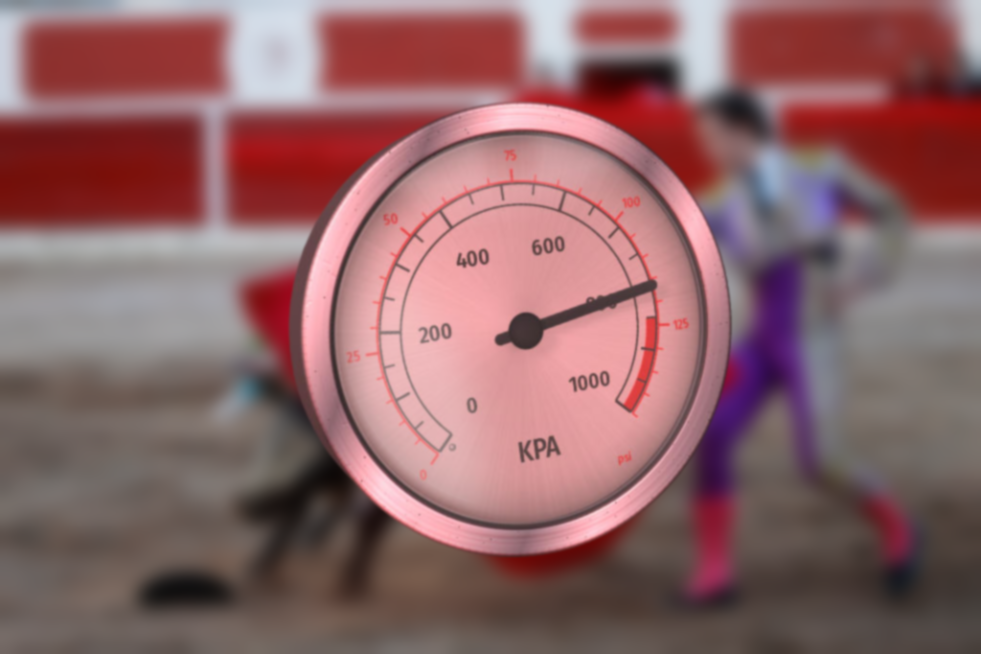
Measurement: 800 kPa
